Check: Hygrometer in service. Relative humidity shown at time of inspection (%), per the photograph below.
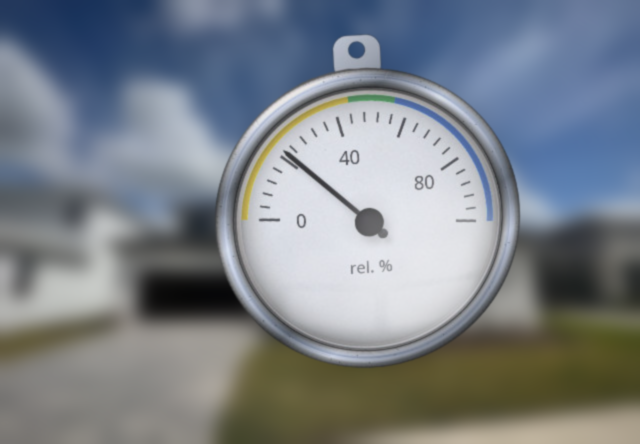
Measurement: 22 %
